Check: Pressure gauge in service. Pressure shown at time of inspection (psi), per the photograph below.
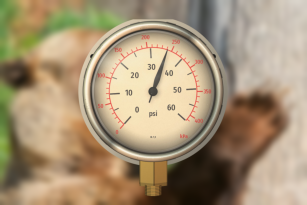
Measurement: 35 psi
